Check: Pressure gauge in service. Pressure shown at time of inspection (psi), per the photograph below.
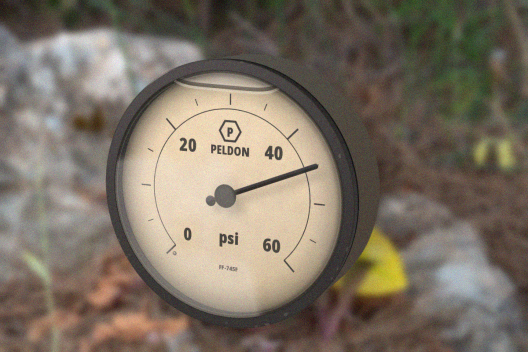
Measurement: 45 psi
